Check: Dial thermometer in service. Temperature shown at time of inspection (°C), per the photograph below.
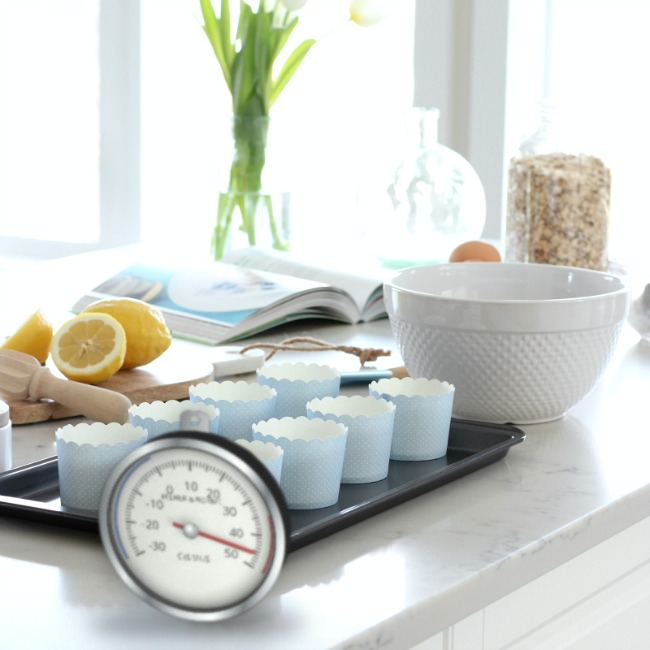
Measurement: 45 °C
